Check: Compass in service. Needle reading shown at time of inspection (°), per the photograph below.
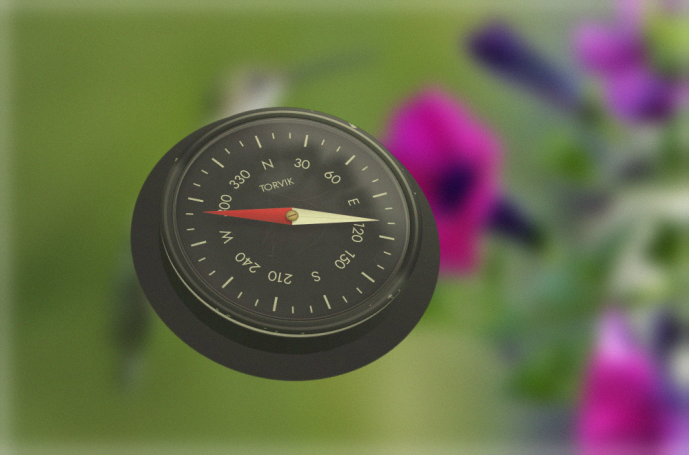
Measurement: 290 °
